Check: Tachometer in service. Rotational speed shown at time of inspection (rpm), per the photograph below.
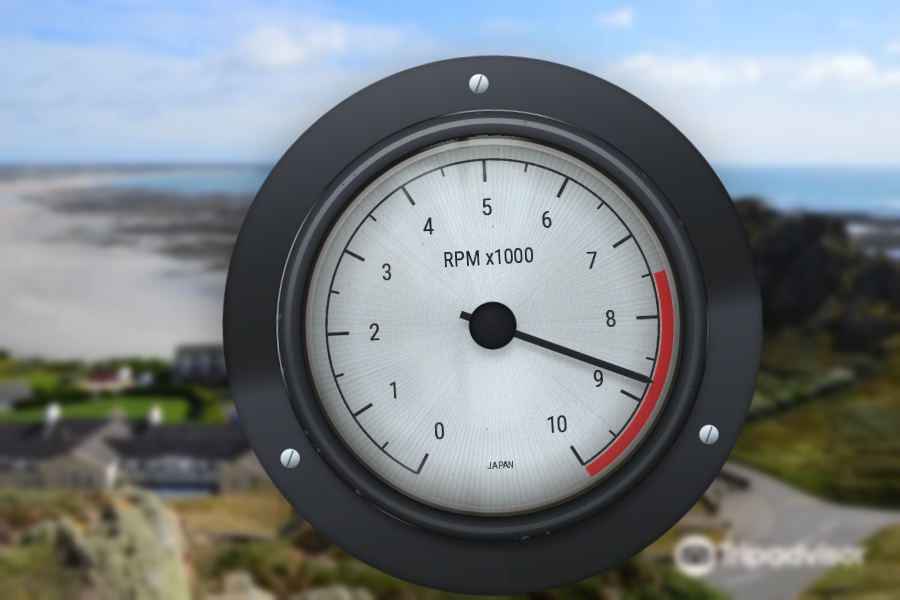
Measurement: 8750 rpm
